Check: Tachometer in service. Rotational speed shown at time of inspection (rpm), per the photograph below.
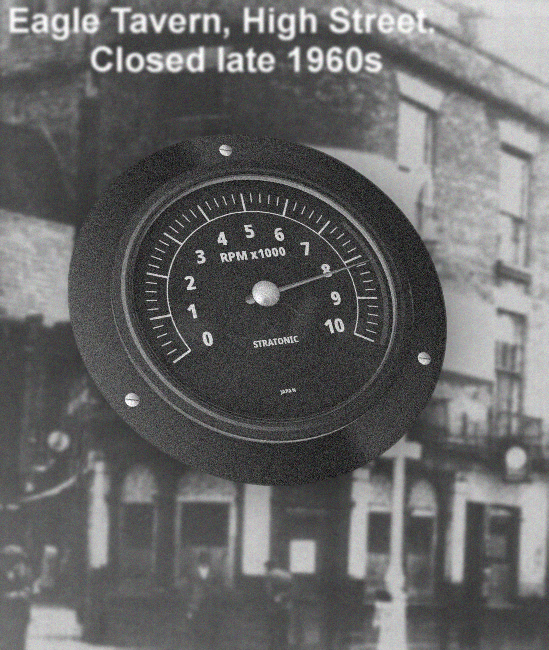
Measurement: 8200 rpm
